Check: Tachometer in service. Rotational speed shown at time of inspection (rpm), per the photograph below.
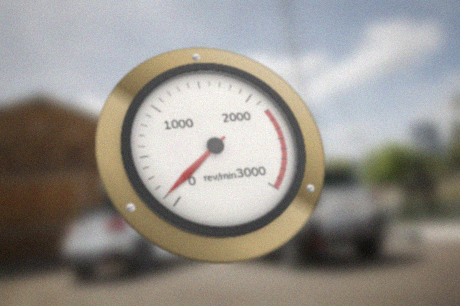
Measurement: 100 rpm
